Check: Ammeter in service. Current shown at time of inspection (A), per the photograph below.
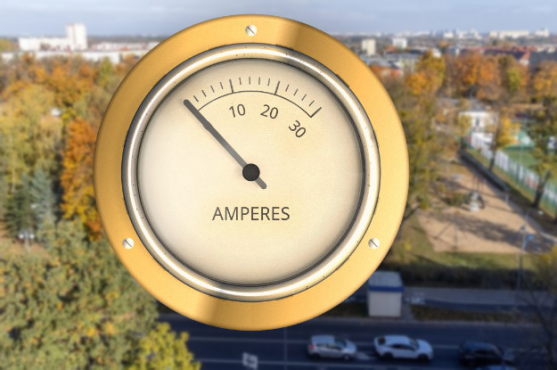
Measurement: 0 A
